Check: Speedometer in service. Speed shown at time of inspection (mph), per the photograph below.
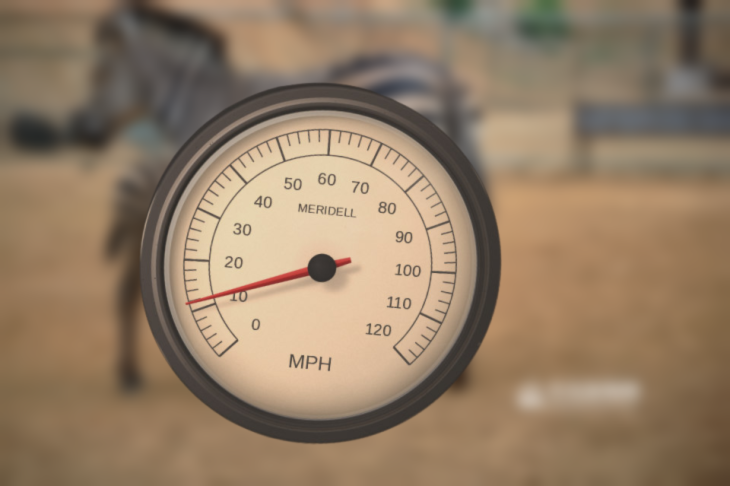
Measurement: 12 mph
